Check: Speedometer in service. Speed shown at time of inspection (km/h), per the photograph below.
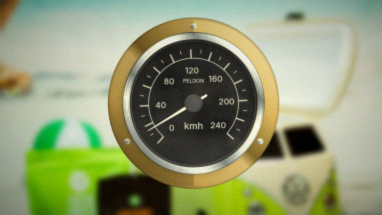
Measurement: 15 km/h
